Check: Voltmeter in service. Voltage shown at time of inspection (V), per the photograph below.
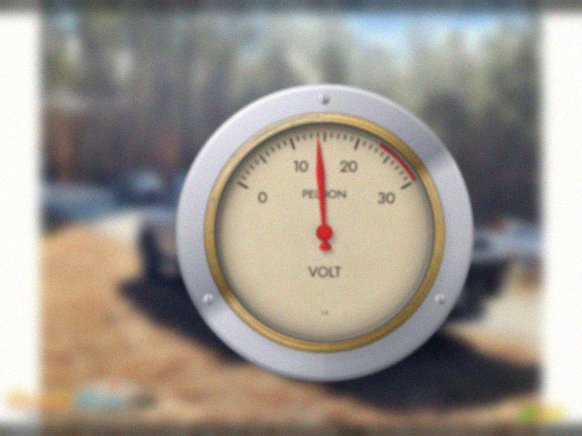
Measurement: 14 V
